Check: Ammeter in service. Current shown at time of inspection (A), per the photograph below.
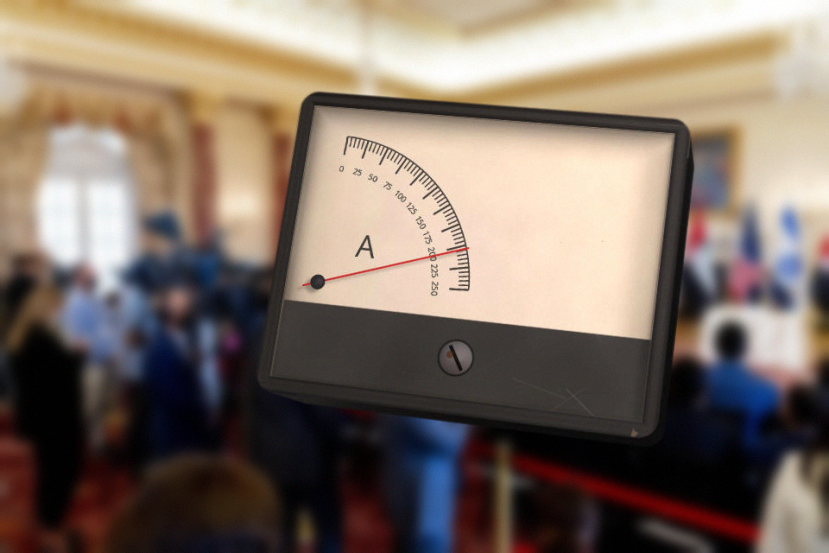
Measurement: 205 A
